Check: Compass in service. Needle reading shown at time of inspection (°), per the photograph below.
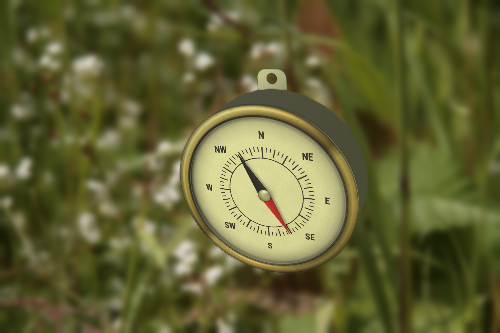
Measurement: 150 °
